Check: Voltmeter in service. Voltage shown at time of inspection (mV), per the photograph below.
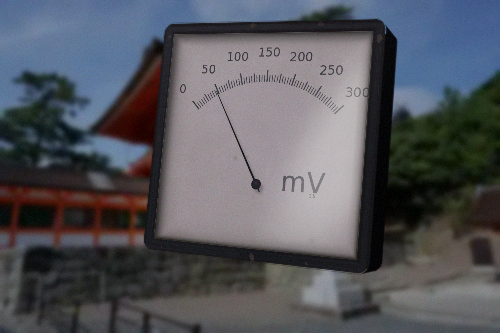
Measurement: 50 mV
